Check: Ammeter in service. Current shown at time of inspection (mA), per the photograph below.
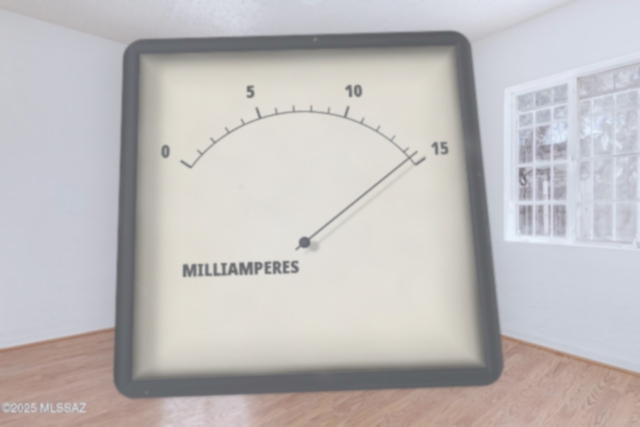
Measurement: 14.5 mA
